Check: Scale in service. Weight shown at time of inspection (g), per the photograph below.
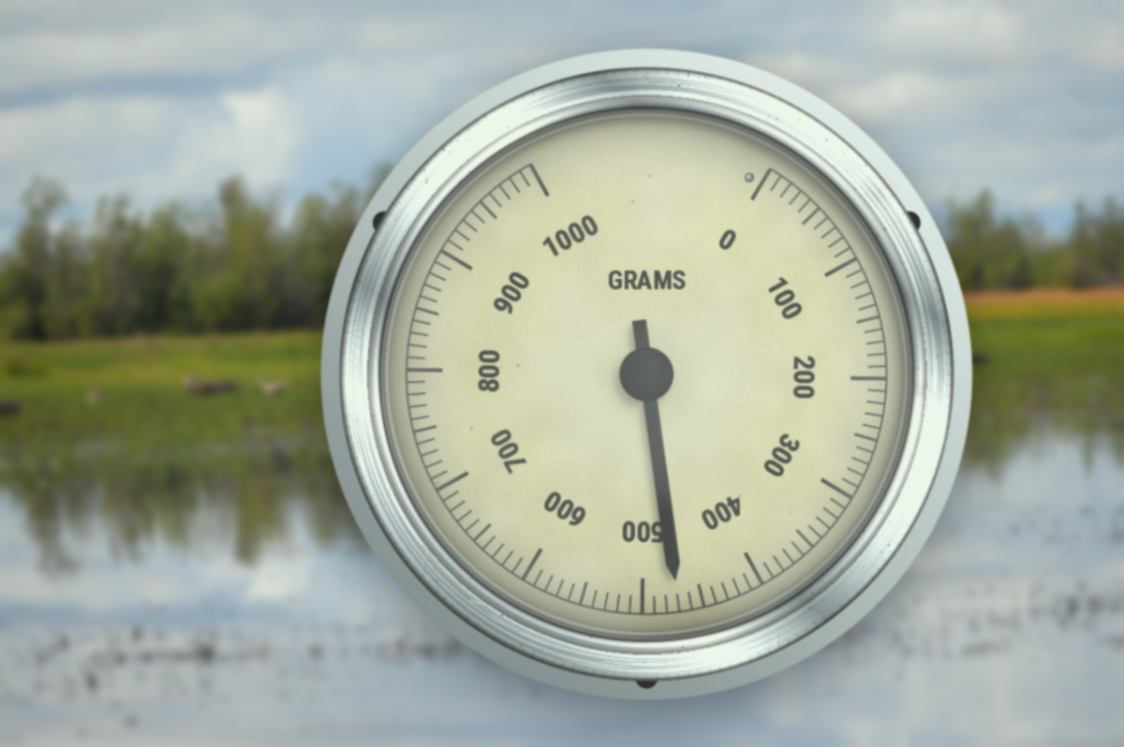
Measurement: 470 g
